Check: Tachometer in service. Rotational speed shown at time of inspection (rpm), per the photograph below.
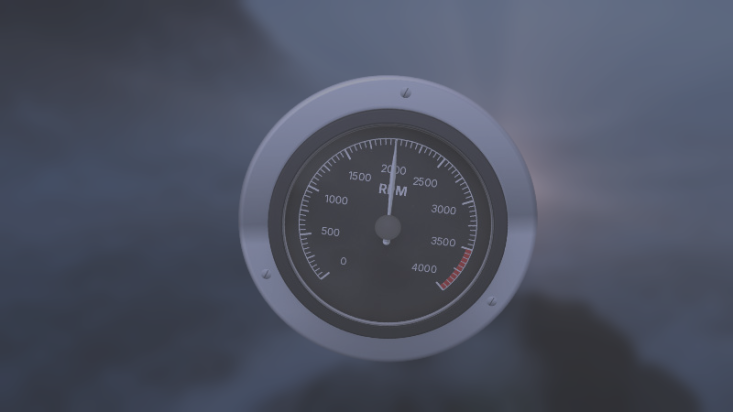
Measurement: 2000 rpm
